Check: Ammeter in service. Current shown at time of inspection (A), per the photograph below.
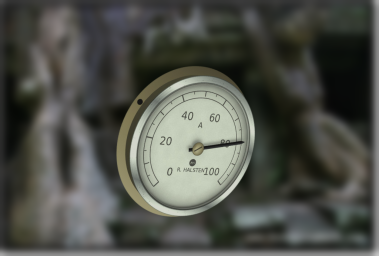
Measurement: 80 A
